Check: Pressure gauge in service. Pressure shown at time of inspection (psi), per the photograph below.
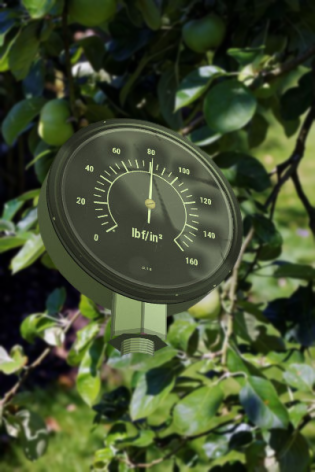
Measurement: 80 psi
